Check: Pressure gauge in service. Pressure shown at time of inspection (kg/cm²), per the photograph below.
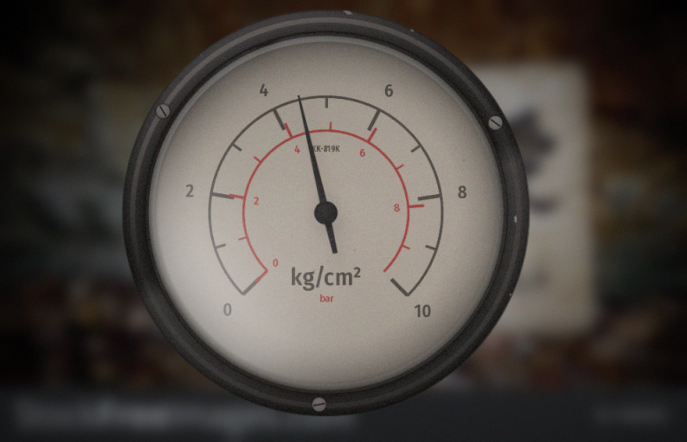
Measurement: 4.5 kg/cm²
